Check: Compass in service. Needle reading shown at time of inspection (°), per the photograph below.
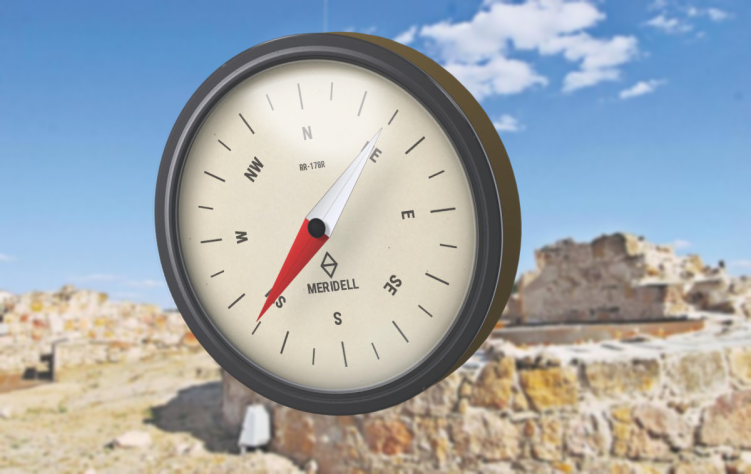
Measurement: 225 °
